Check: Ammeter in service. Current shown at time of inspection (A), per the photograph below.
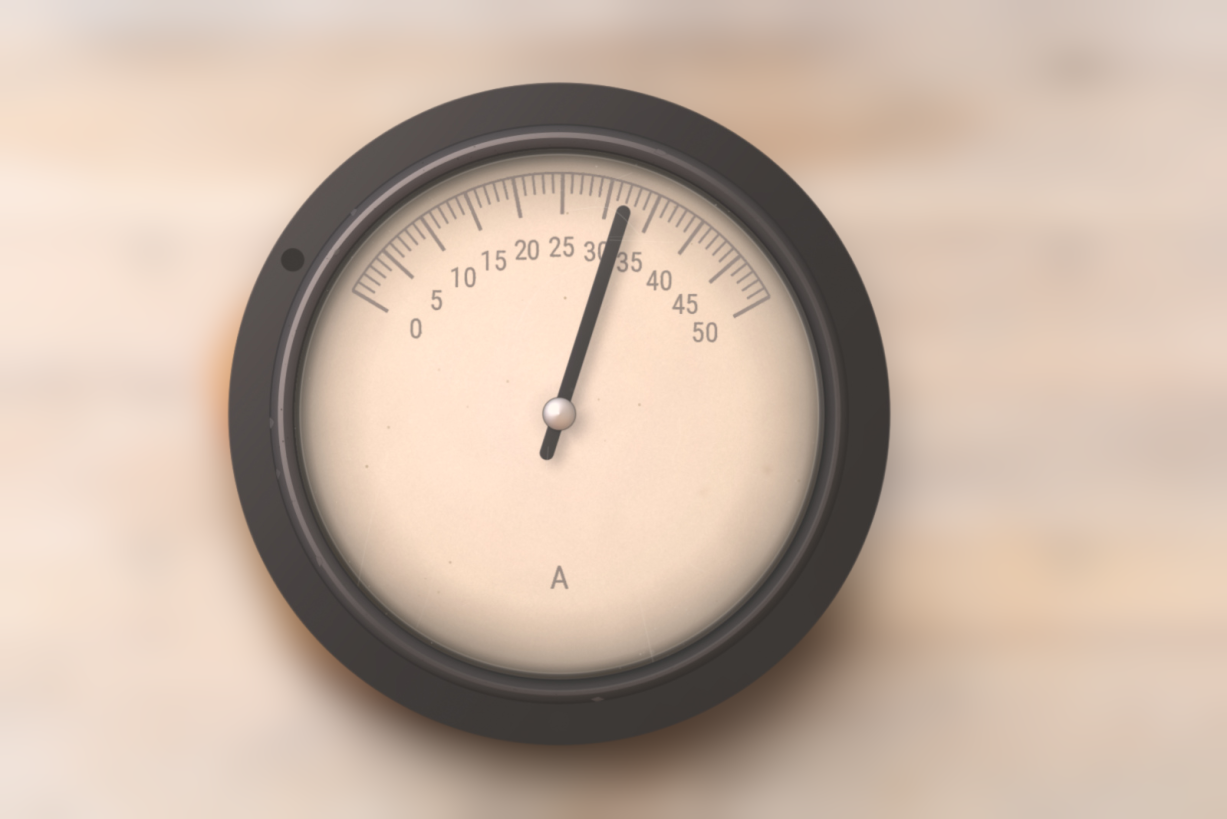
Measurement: 32 A
